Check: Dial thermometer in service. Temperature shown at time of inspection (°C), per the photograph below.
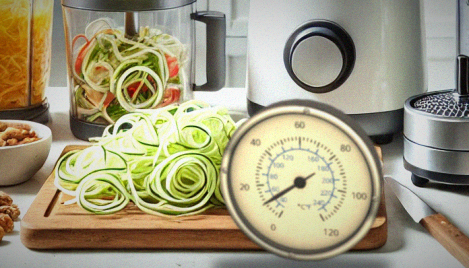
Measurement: 10 °C
